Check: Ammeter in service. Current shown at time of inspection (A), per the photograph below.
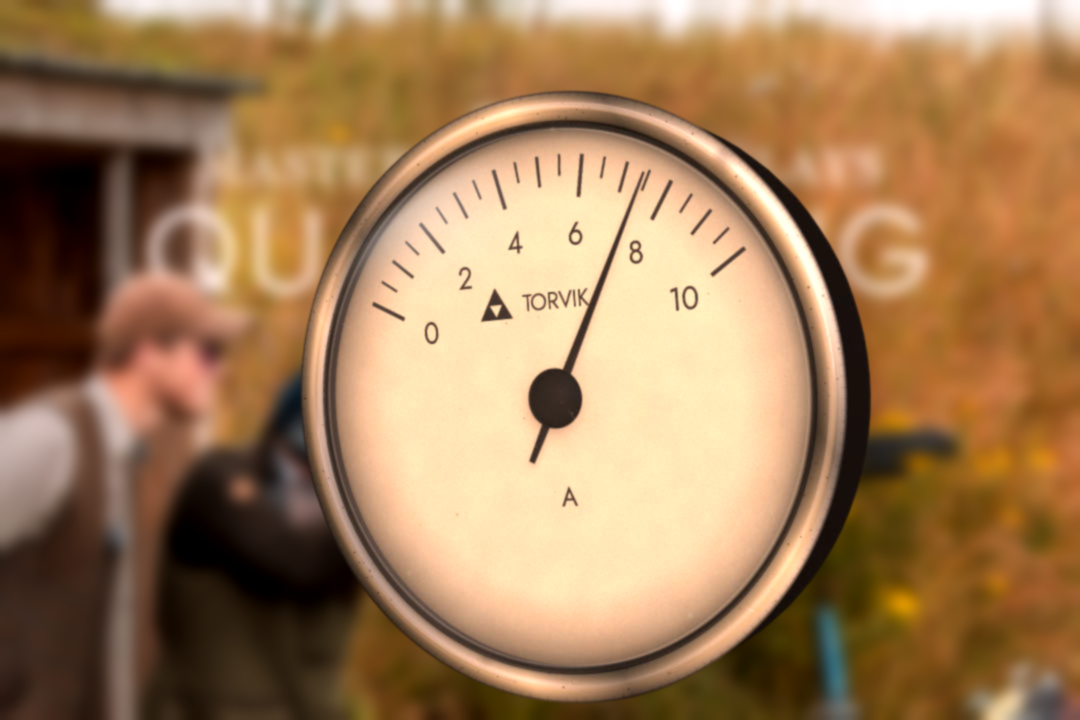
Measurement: 7.5 A
